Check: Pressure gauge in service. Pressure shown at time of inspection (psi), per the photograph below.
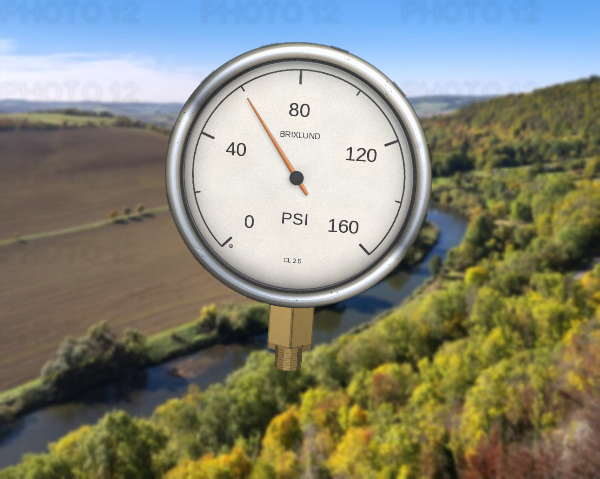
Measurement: 60 psi
